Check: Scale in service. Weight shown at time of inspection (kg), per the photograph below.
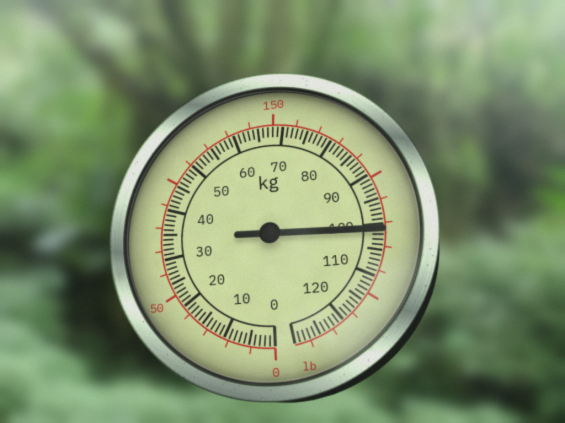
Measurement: 101 kg
